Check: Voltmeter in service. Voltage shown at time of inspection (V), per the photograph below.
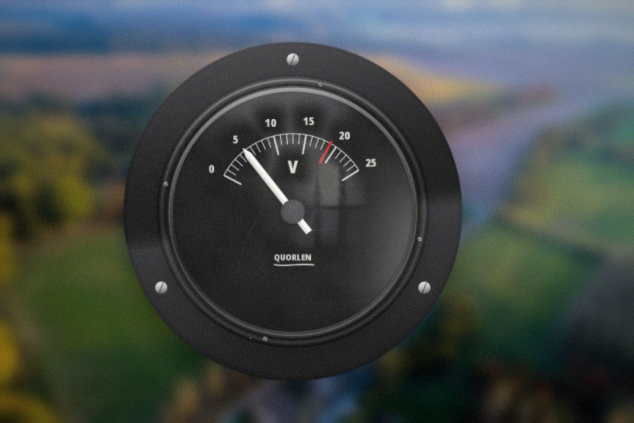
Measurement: 5 V
